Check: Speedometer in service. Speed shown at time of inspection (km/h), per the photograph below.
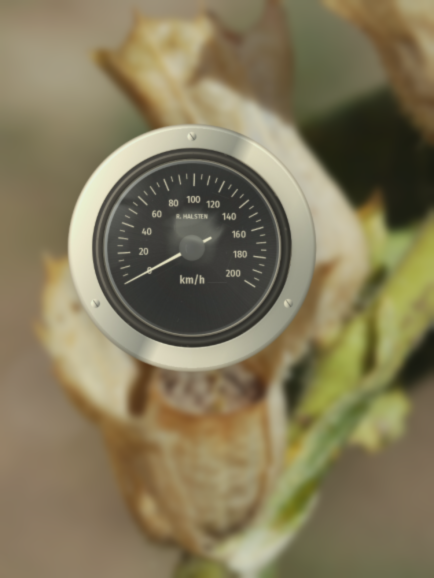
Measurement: 0 km/h
